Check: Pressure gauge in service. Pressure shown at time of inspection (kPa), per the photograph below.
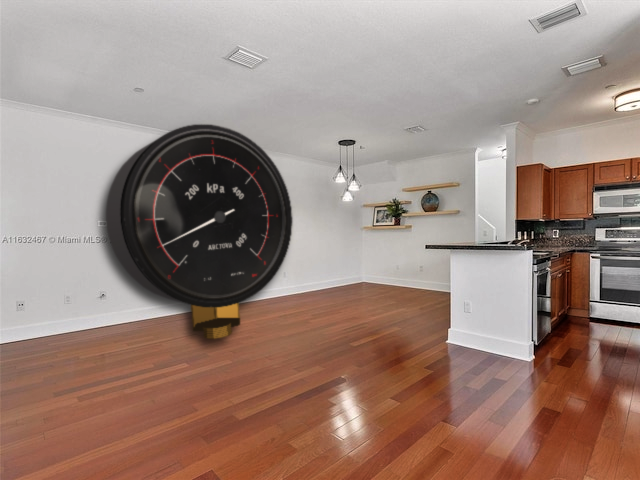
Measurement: 50 kPa
